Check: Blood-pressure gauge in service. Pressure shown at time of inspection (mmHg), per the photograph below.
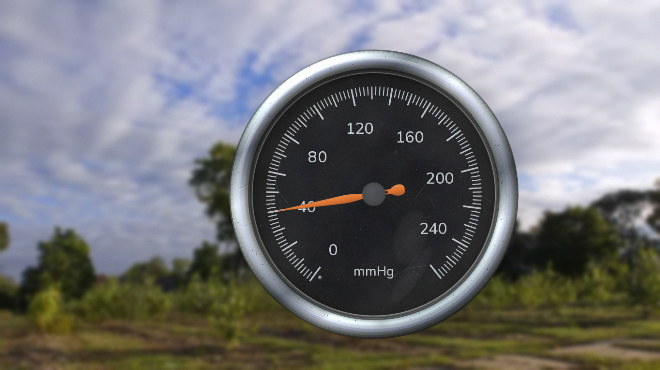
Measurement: 40 mmHg
